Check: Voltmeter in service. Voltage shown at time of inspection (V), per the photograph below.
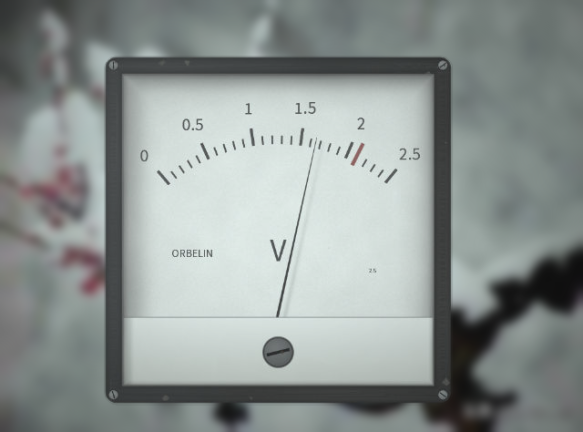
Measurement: 1.65 V
